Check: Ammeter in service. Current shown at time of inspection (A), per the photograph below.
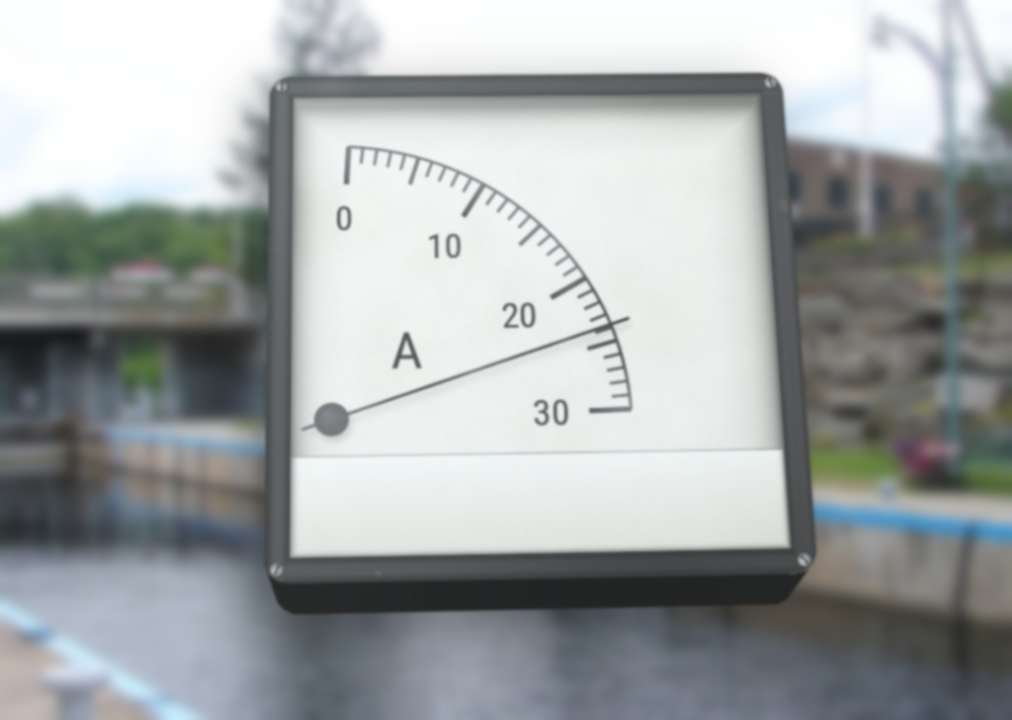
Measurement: 24 A
